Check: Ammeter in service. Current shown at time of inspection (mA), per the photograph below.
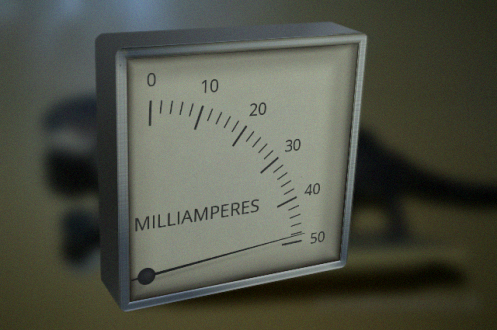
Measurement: 48 mA
